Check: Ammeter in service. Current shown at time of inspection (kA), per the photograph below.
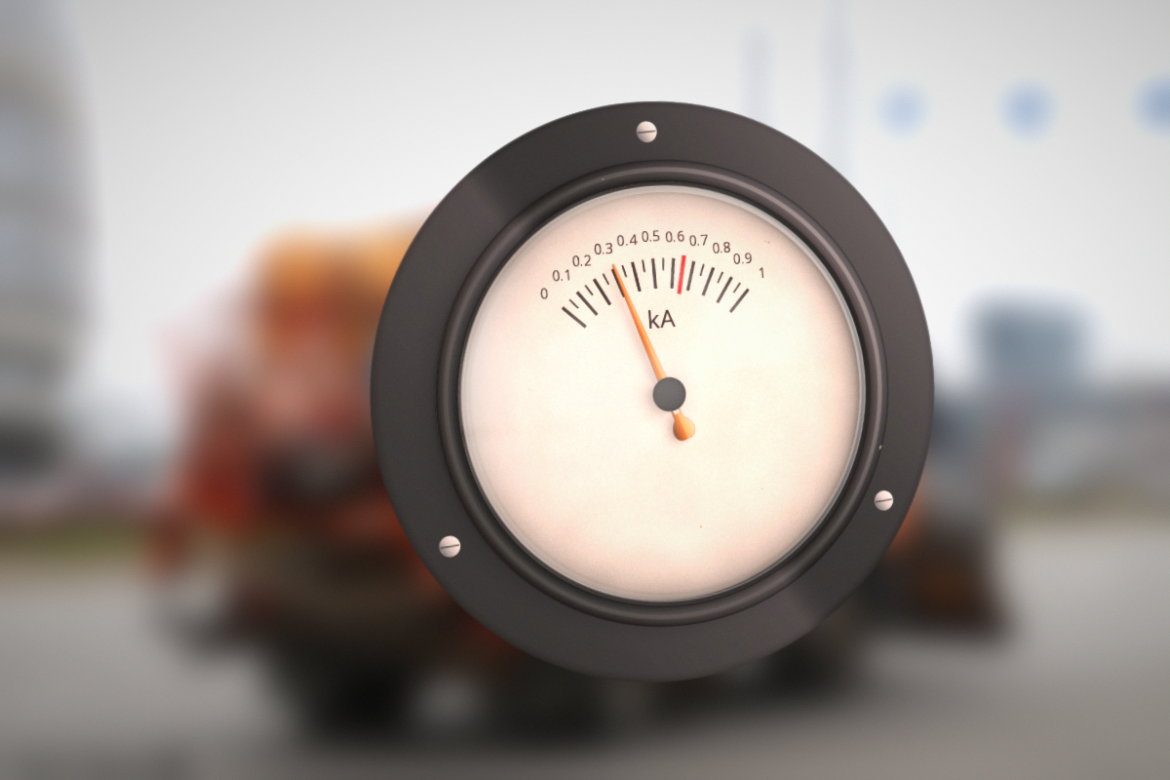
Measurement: 0.3 kA
